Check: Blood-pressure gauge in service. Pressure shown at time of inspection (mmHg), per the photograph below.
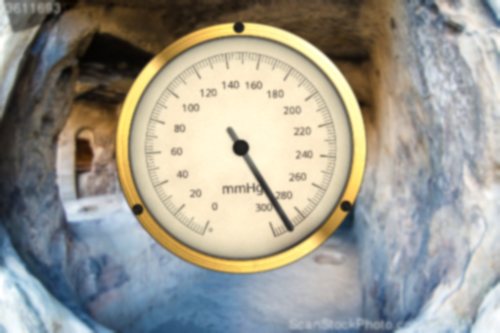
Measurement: 290 mmHg
